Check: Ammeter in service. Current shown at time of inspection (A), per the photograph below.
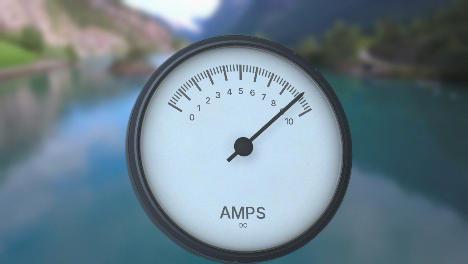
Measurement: 9 A
